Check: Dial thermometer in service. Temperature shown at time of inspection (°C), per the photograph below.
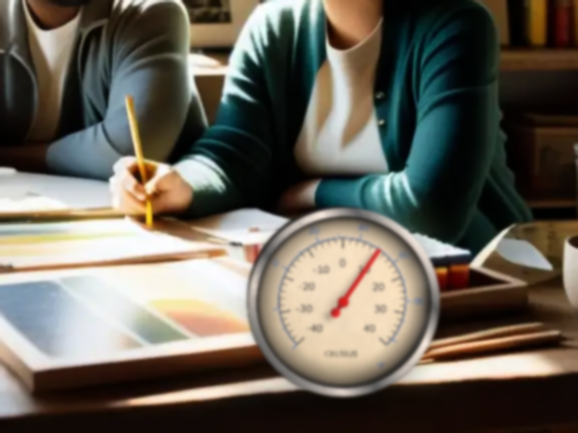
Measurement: 10 °C
